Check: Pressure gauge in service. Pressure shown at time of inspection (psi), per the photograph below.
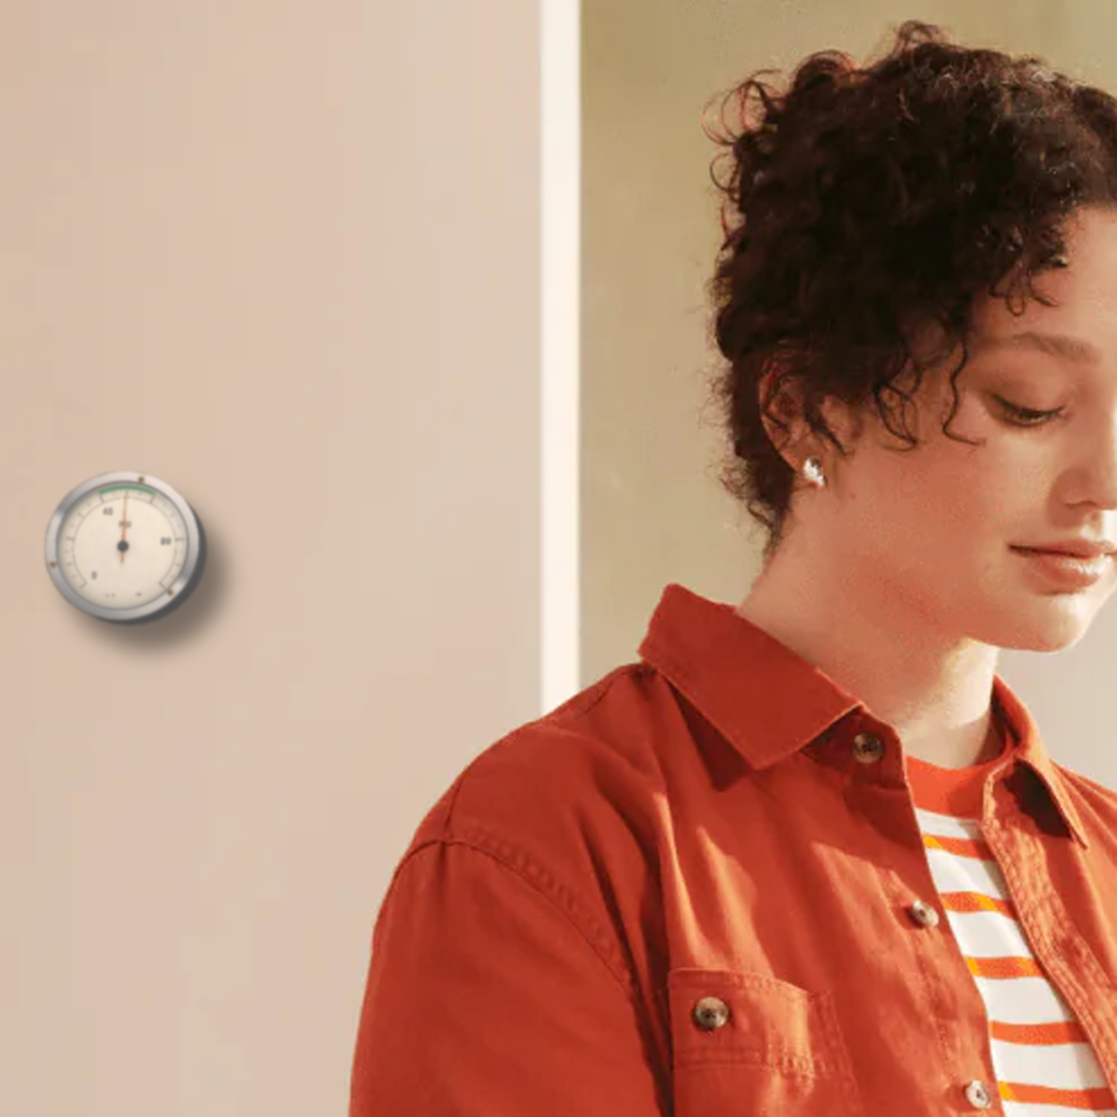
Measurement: 50 psi
